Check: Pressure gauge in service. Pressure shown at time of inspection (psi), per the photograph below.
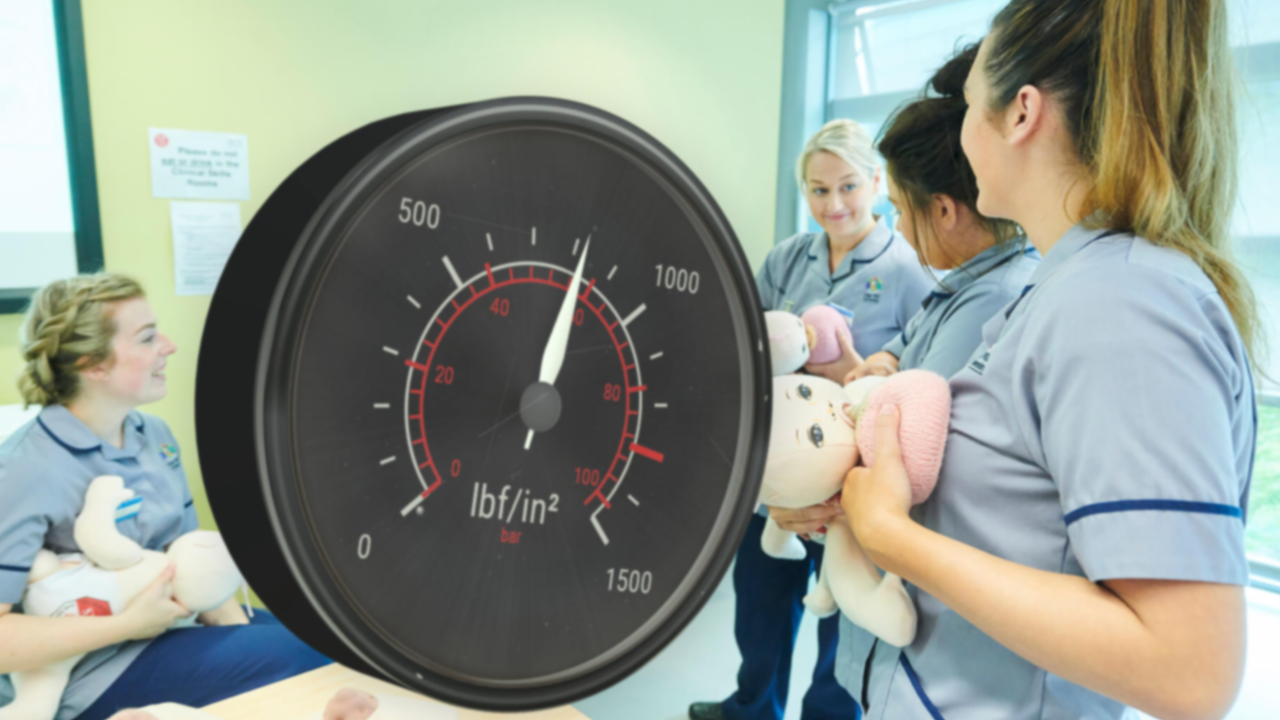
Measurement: 800 psi
